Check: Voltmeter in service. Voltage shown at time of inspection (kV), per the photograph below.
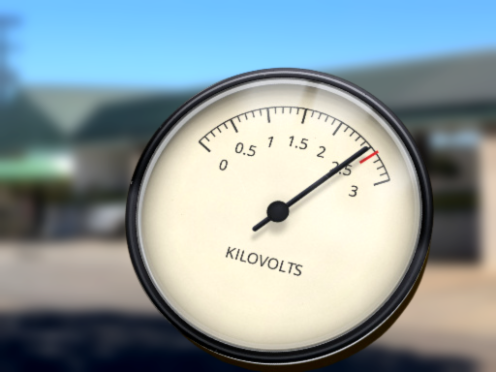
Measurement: 2.5 kV
